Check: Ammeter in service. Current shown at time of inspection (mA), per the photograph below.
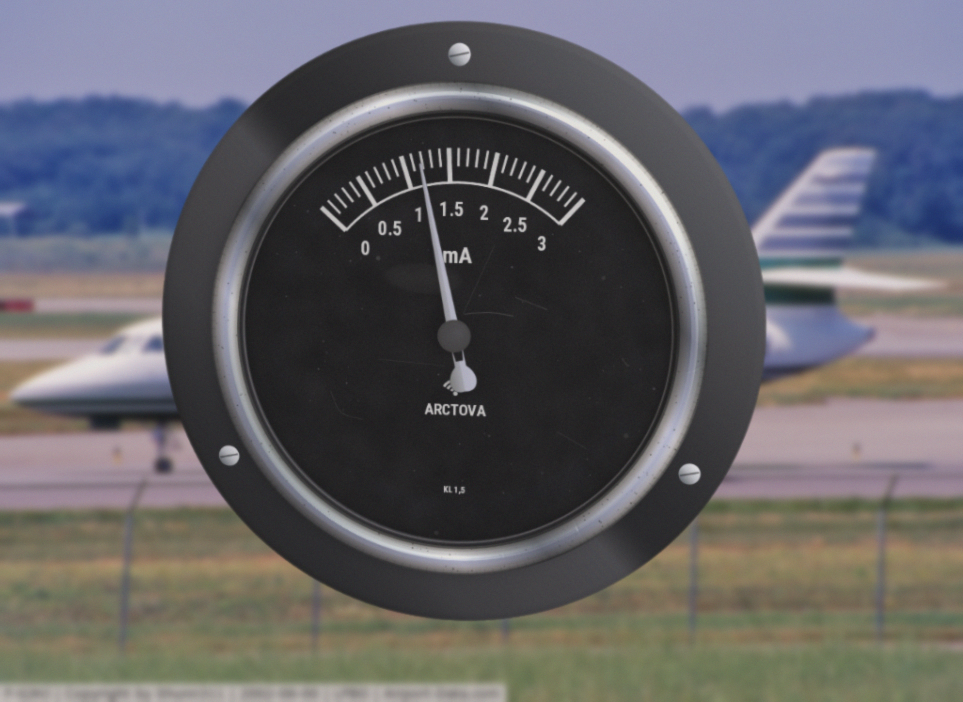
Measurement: 1.2 mA
